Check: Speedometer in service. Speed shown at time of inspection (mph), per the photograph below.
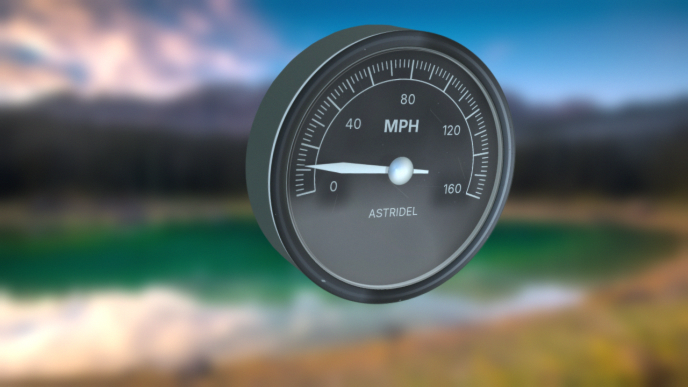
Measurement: 12 mph
